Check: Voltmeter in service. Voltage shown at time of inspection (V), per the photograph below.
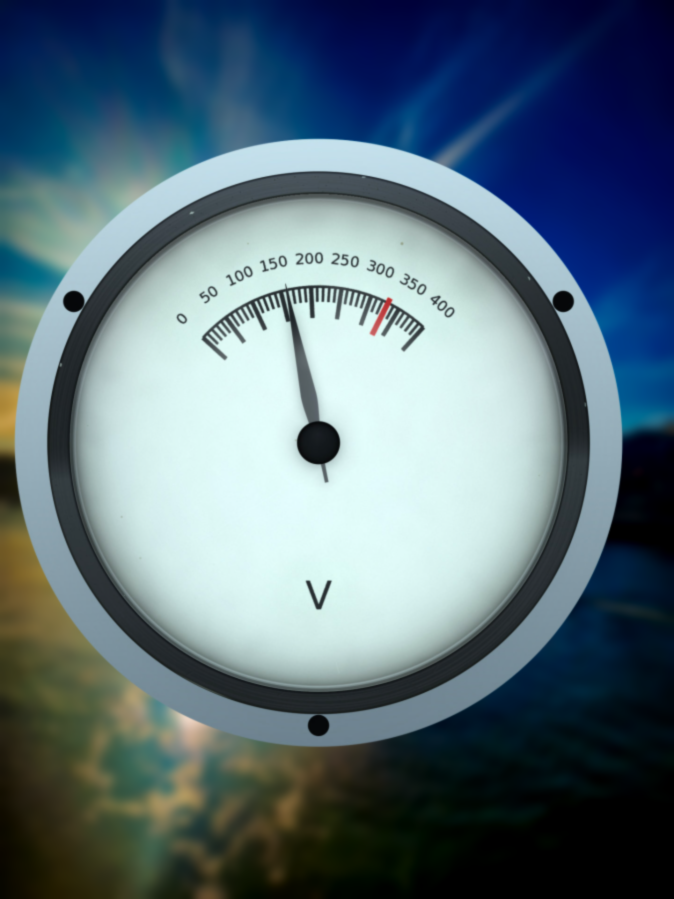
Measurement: 160 V
